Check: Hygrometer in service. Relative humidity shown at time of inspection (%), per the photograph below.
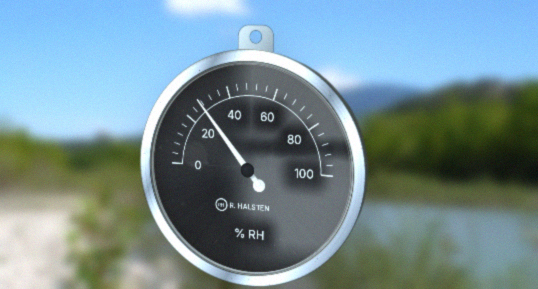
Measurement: 28 %
